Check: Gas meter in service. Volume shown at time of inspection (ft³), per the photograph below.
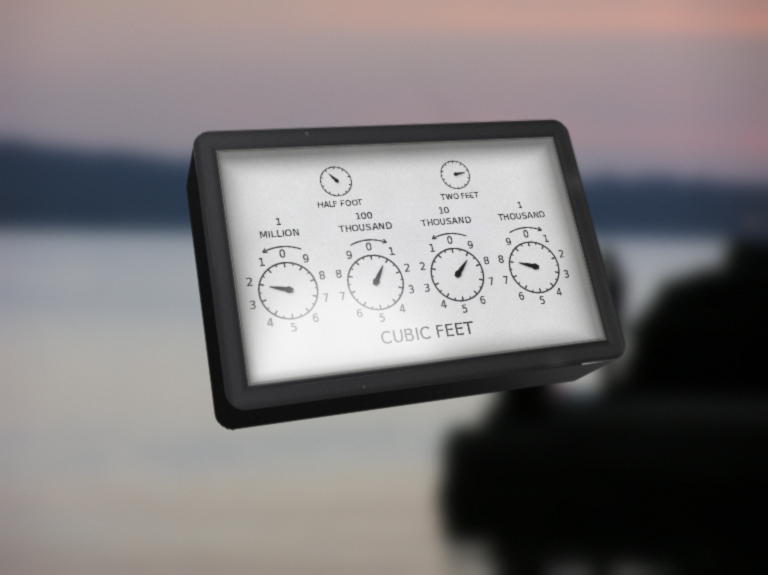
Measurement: 208800 ft³
